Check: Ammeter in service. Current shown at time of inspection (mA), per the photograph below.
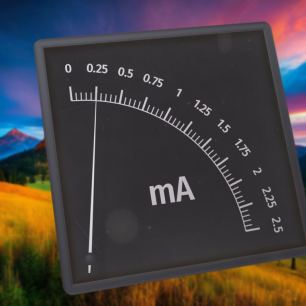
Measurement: 0.25 mA
